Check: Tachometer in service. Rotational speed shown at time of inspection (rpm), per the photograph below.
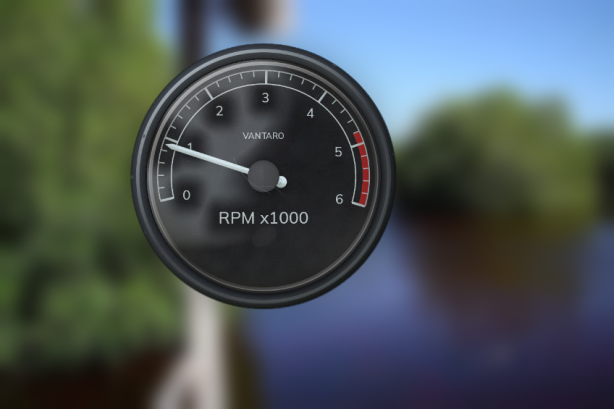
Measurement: 900 rpm
